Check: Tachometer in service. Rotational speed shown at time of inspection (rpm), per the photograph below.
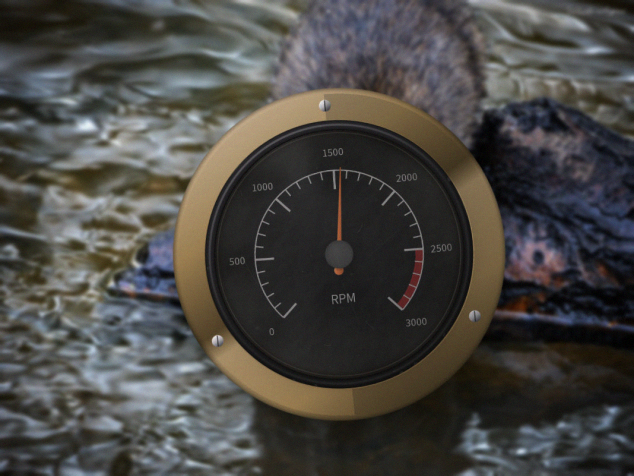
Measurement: 1550 rpm
